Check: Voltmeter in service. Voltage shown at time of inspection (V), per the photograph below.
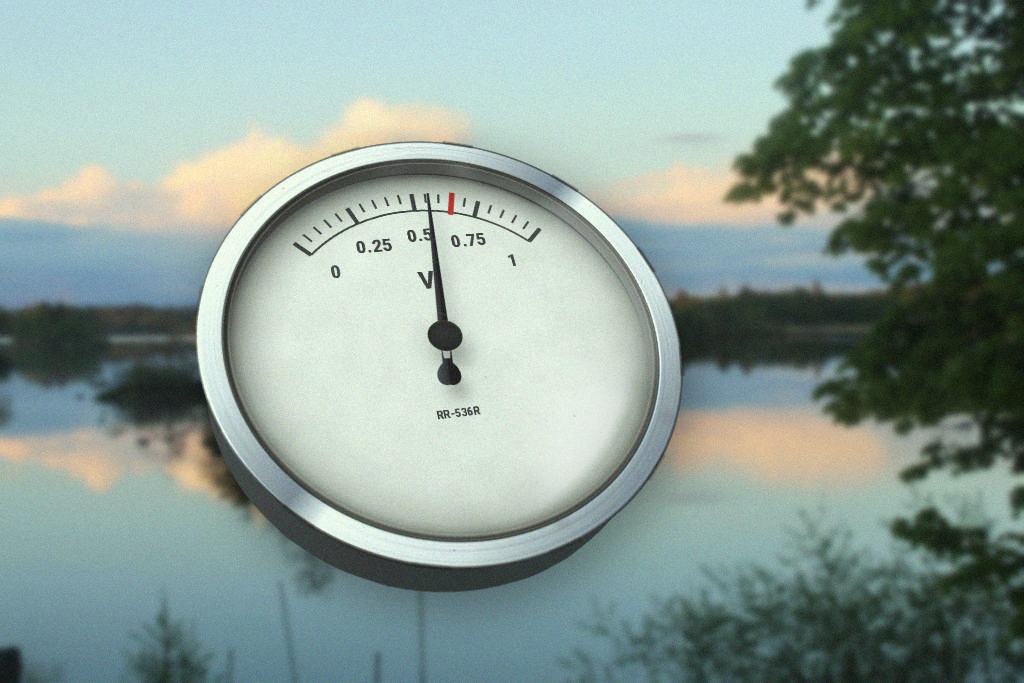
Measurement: 0.55 V
